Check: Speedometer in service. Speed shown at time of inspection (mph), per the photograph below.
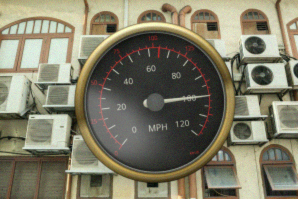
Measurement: 100 mph
